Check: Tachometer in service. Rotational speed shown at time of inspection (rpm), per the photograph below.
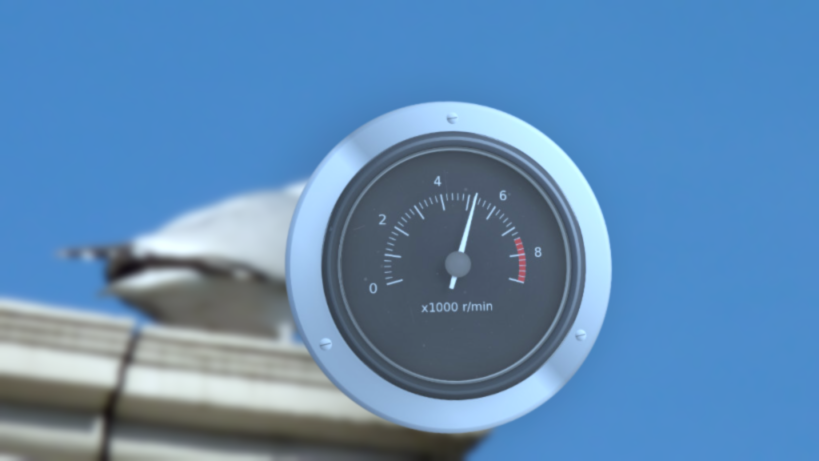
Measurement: 5200 rpm
